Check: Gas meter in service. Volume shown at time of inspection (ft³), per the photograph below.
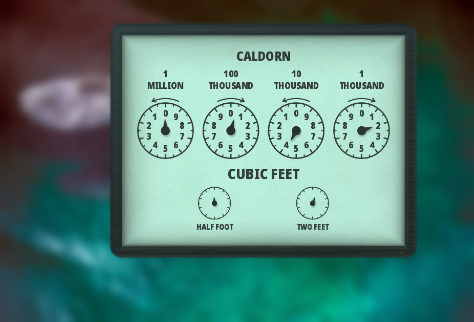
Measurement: 4200 ft³
